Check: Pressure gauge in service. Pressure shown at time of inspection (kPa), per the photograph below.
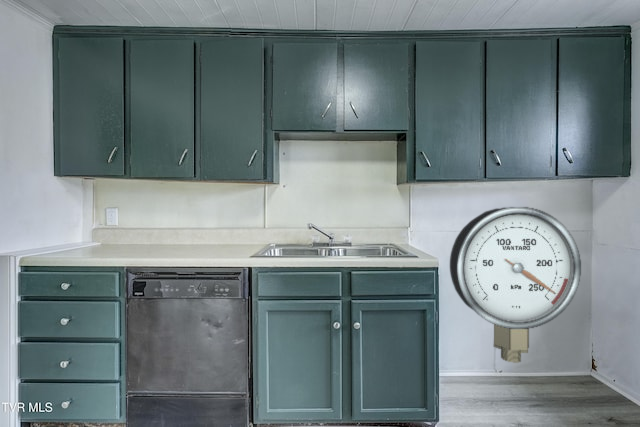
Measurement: 240 kPa
